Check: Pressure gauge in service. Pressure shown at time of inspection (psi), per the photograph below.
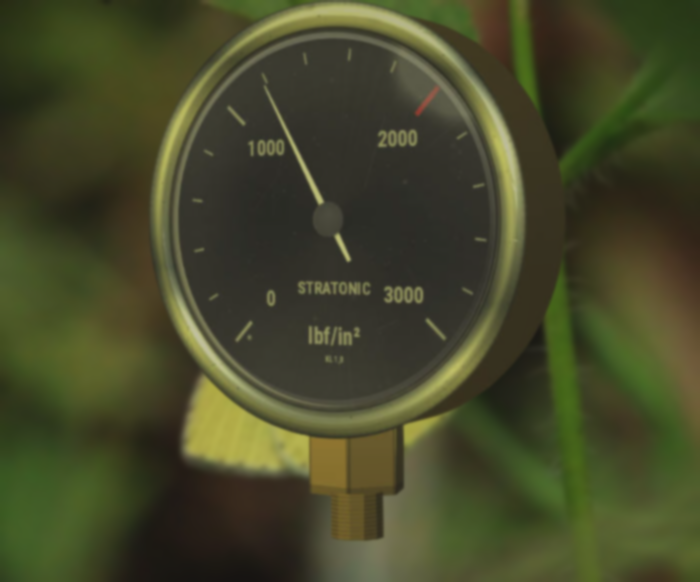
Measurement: 1200 psi
